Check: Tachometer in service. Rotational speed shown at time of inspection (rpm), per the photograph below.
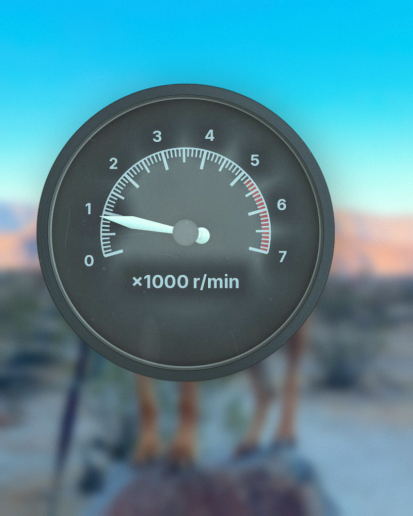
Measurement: 900 rpm
